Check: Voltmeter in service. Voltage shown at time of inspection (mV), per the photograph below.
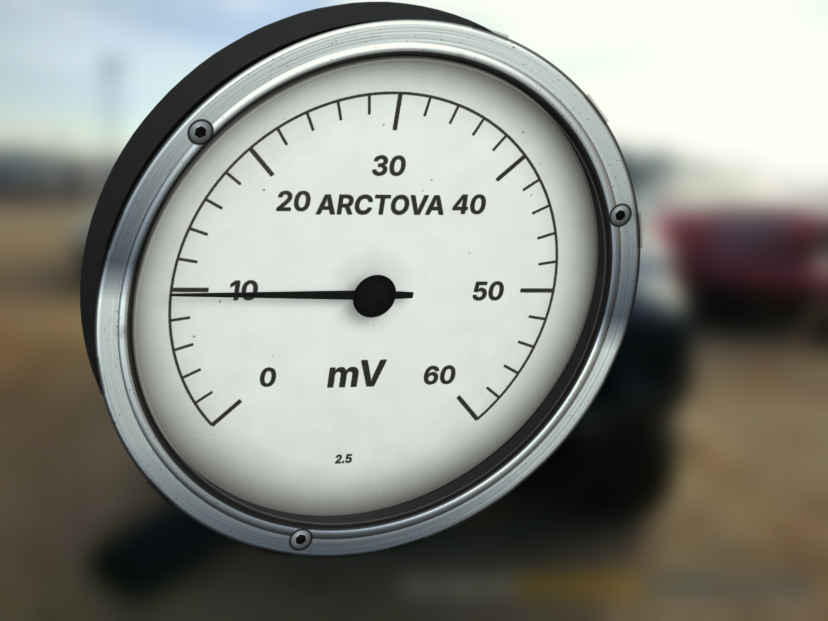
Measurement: 10 mV
